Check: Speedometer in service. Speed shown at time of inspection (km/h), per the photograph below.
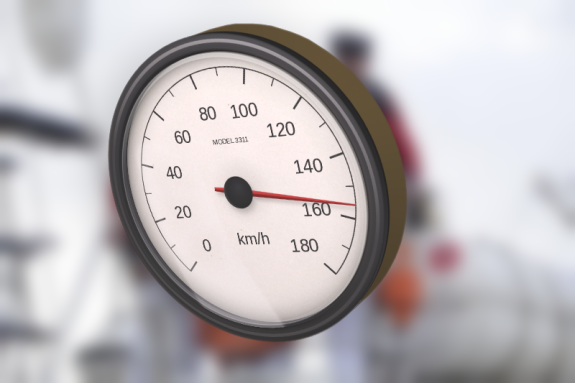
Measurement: 155 km/h
